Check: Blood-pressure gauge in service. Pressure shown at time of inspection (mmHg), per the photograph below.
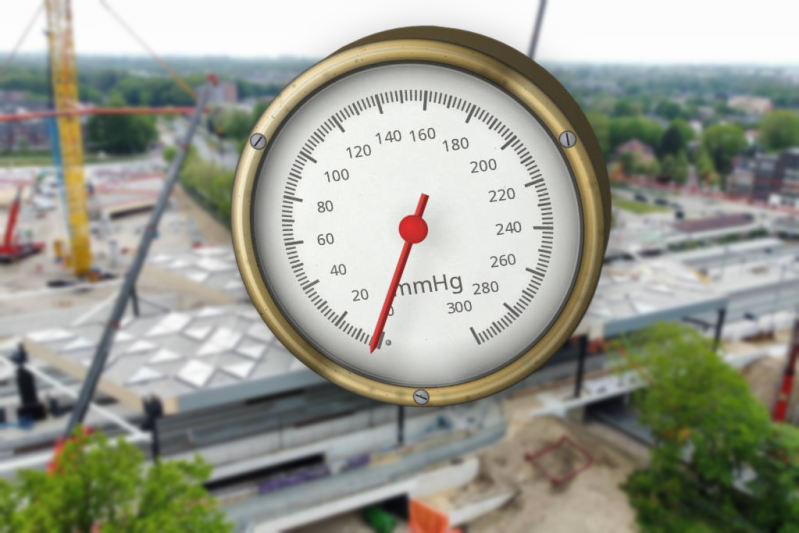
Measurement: 2 mmHg
